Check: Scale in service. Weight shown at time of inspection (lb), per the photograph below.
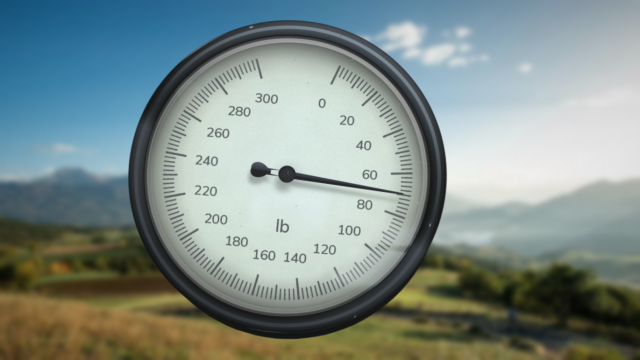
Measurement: 70 lb
